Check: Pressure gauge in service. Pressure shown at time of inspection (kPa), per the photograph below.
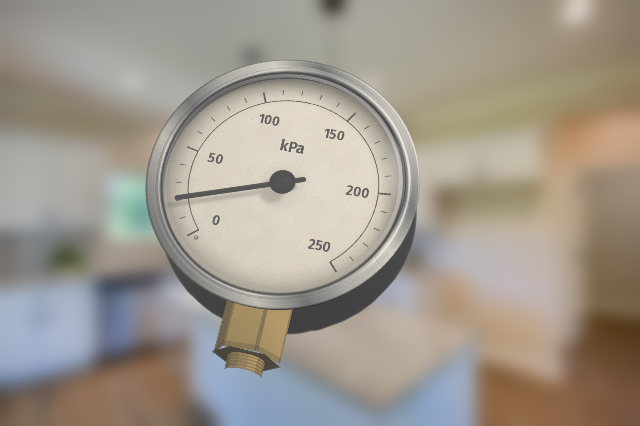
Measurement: 20 kPa
